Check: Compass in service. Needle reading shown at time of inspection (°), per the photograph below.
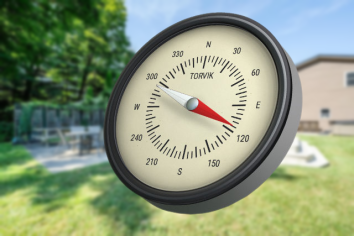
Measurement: 115 °
